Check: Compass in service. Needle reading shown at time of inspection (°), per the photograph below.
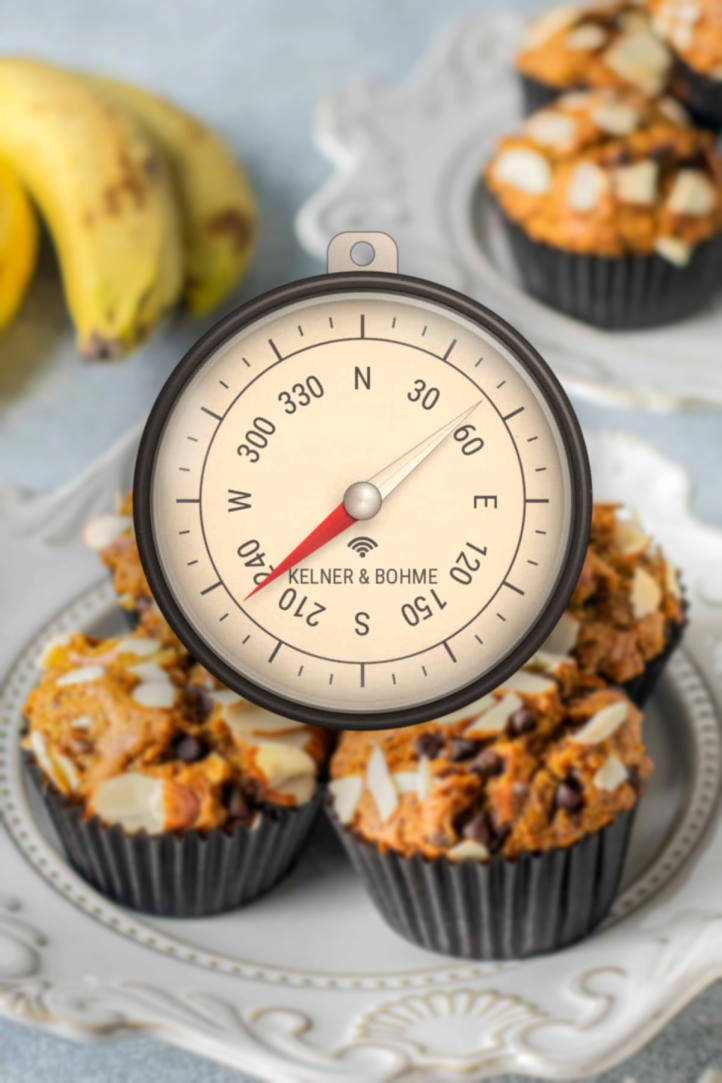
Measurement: 230 °
